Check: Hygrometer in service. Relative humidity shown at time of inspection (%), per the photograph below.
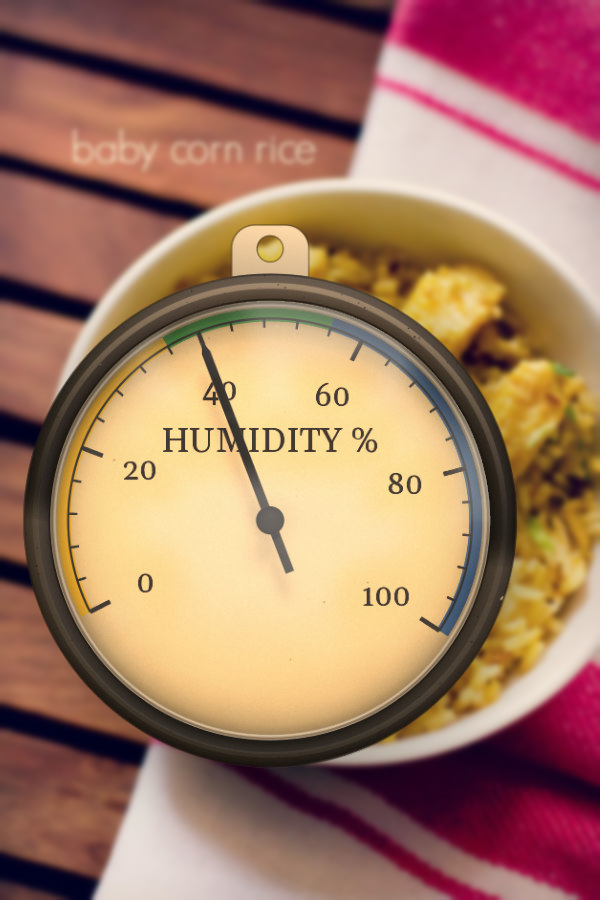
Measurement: 40 %
